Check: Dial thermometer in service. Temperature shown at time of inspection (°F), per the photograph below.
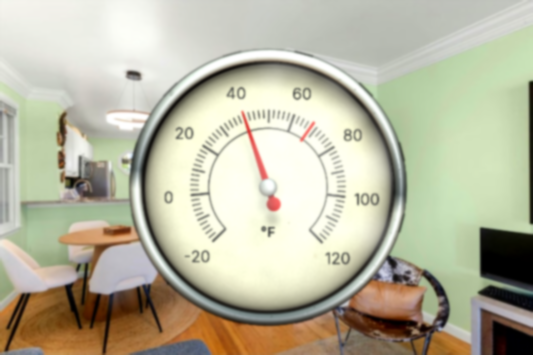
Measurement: 40 °F
